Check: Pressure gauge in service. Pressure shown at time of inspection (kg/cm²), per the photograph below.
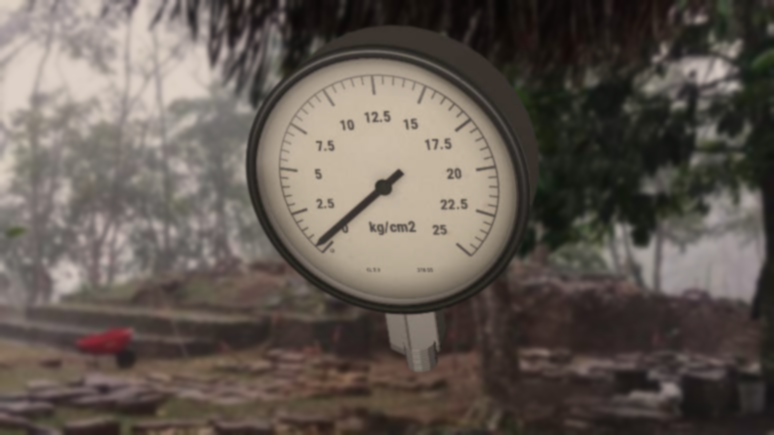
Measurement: 0.5 kg/cm²
